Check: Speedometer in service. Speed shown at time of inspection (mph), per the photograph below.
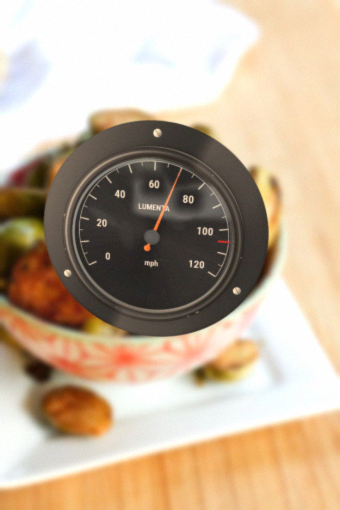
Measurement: 70 mph
